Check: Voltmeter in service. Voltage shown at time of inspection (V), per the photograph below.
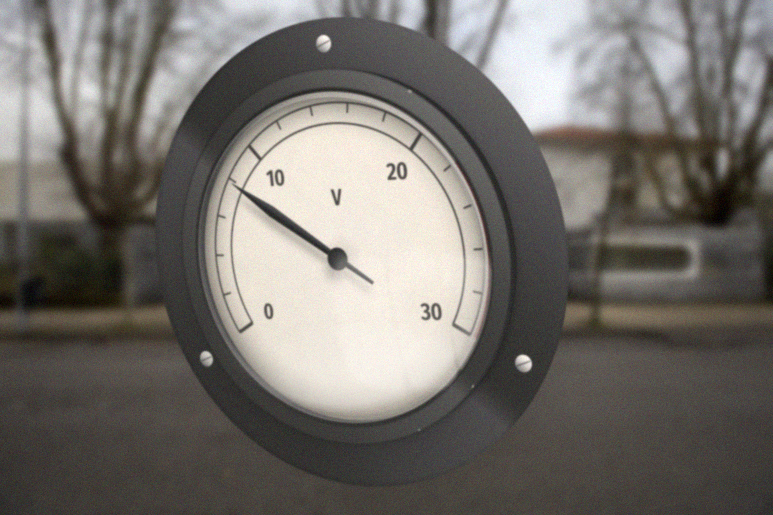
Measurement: 8 V
